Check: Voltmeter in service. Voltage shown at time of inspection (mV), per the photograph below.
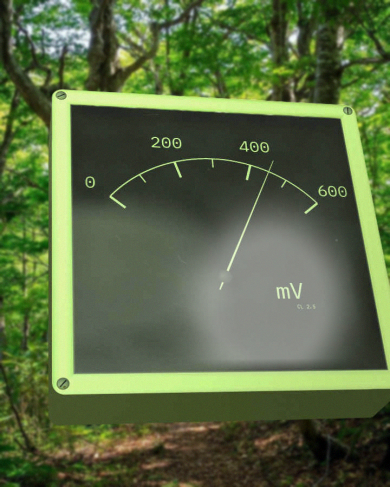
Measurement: 450 mV
